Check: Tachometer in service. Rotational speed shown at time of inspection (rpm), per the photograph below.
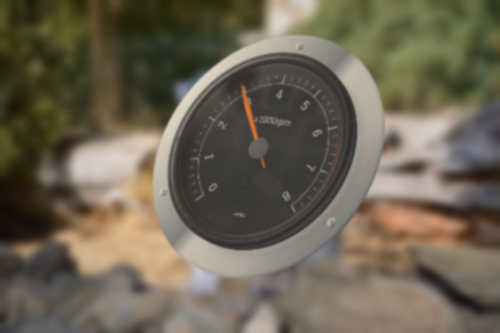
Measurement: 3000 rpm
